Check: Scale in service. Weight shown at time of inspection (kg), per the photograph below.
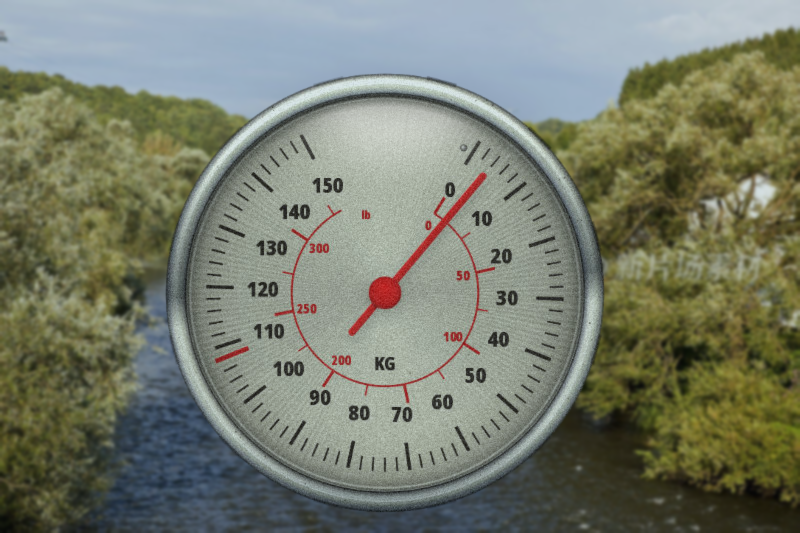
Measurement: 4 kg
